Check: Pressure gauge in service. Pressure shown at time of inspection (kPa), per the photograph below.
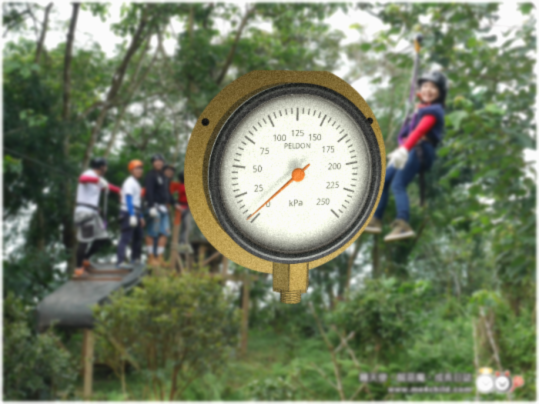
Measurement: 5 kPa
